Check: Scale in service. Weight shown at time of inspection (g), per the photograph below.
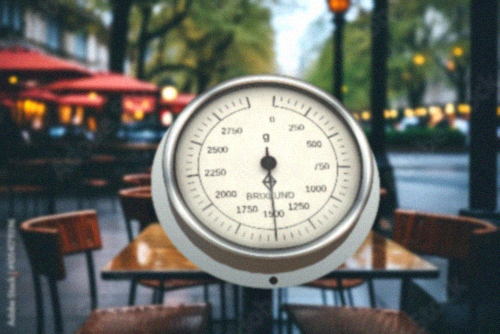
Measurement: 1500 g
